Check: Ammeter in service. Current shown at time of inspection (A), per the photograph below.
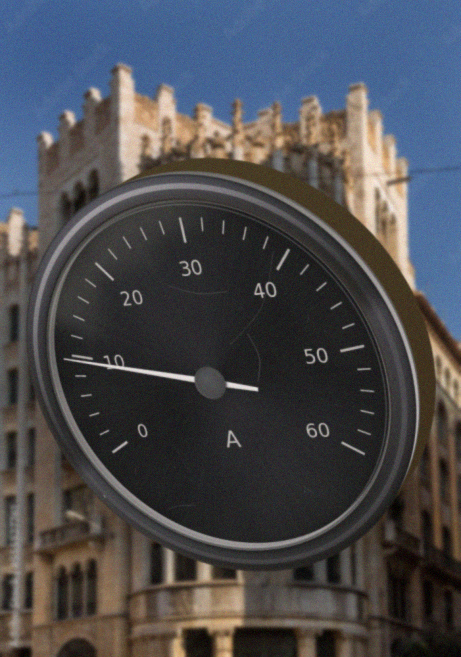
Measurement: 10 A
